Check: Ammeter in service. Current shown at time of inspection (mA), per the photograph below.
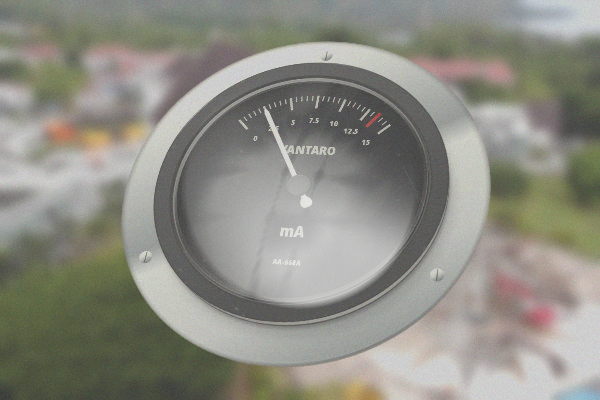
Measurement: 2.5 mA
